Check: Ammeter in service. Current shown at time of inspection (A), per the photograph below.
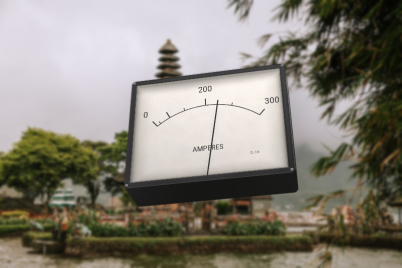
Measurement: 225 A
